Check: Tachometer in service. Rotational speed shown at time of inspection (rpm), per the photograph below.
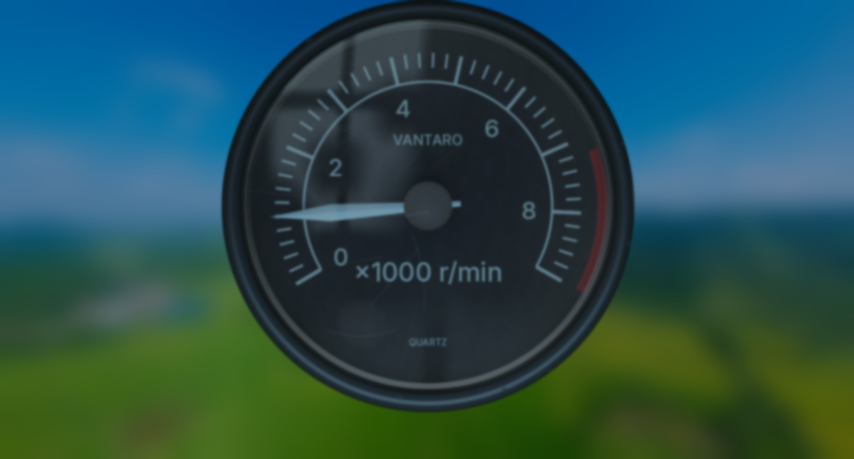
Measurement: 1000 rpm
